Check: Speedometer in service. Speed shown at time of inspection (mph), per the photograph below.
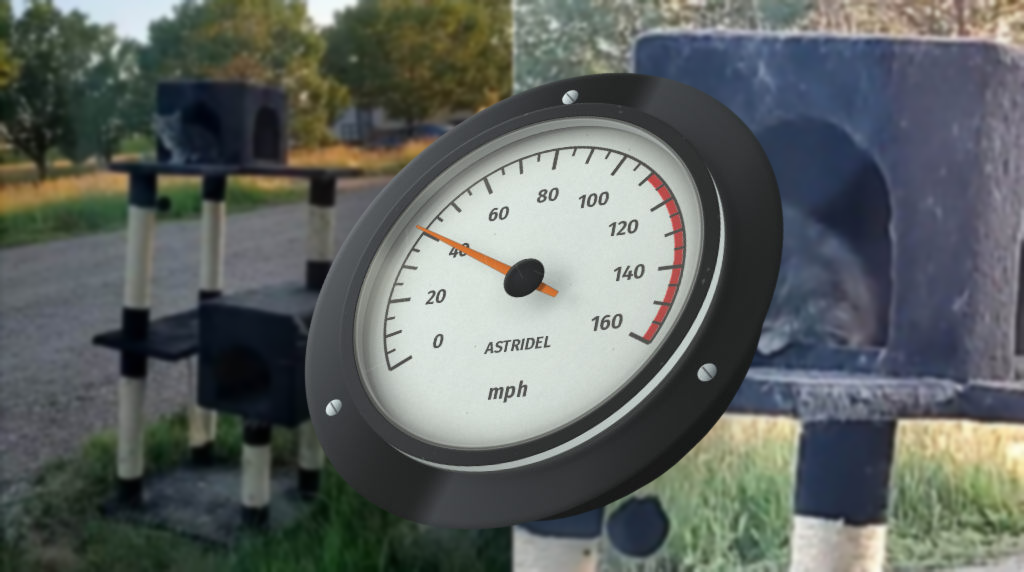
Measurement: 40 mph
